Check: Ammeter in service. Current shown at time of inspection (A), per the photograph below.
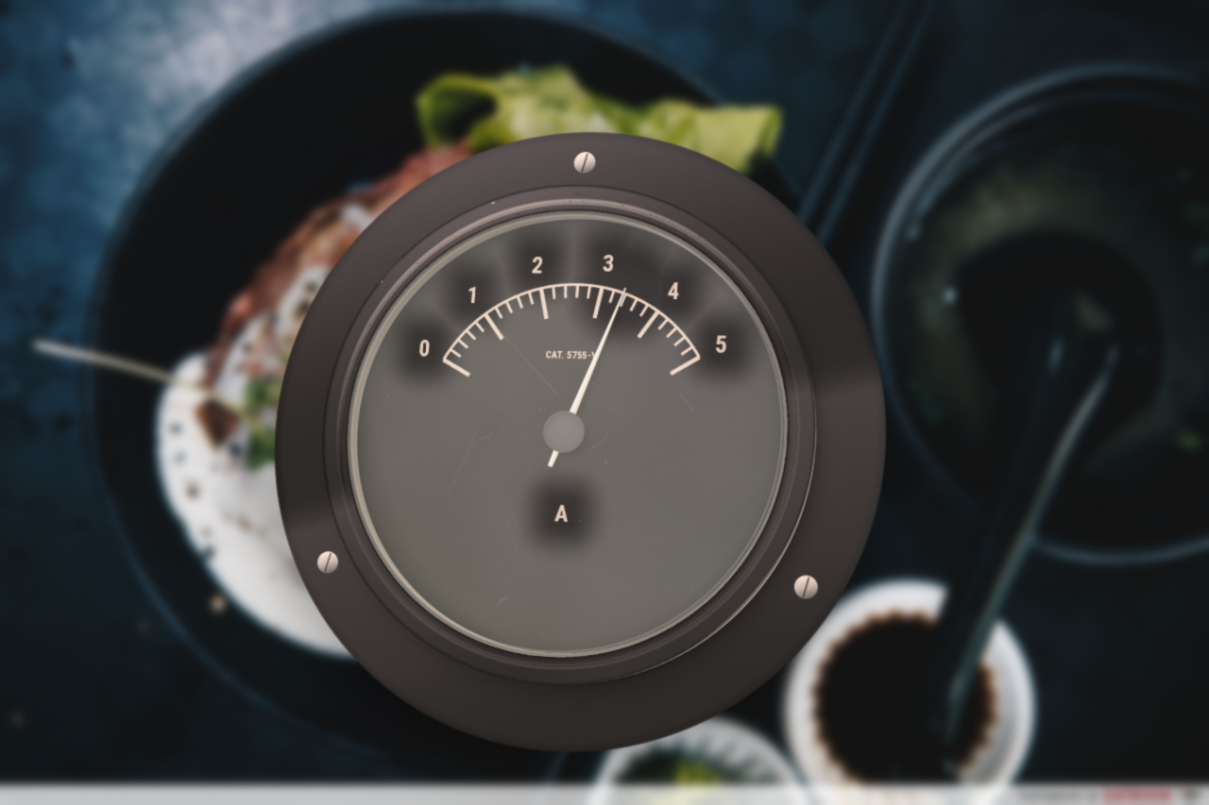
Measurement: 3.4 A
